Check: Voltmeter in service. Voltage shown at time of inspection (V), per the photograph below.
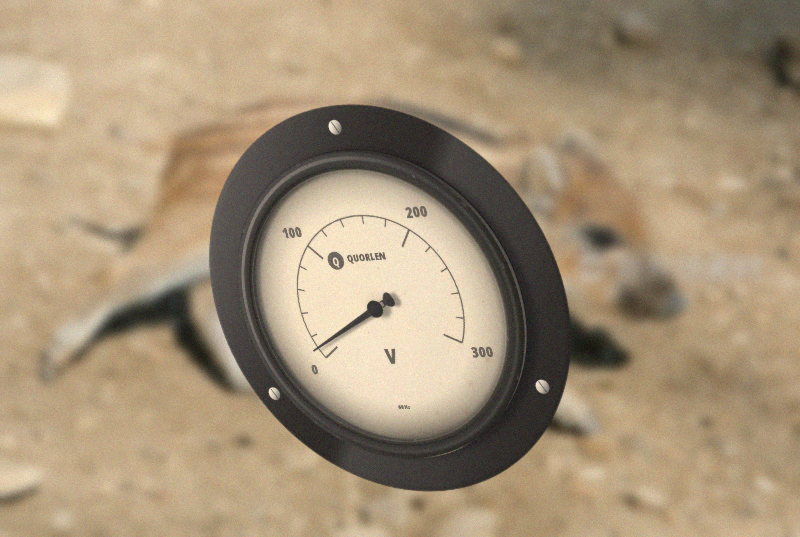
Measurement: 10 V
